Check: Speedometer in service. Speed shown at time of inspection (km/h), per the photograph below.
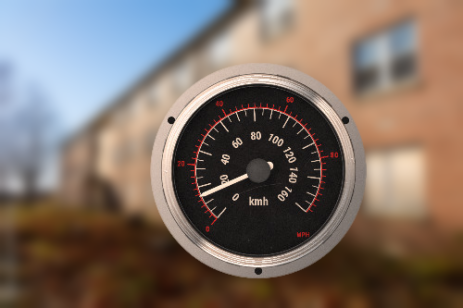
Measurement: 15 km/h
